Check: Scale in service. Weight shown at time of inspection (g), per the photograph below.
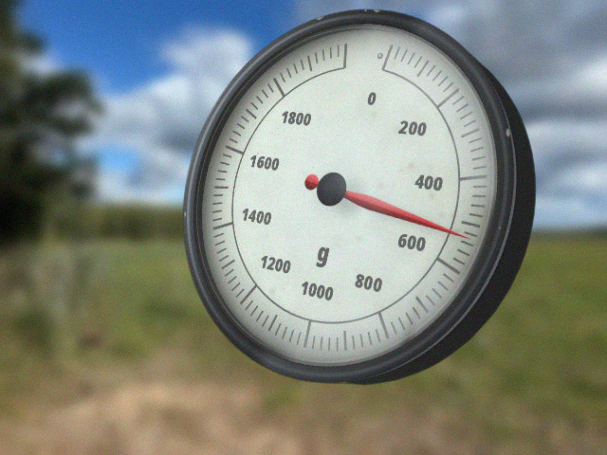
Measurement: 530 g
